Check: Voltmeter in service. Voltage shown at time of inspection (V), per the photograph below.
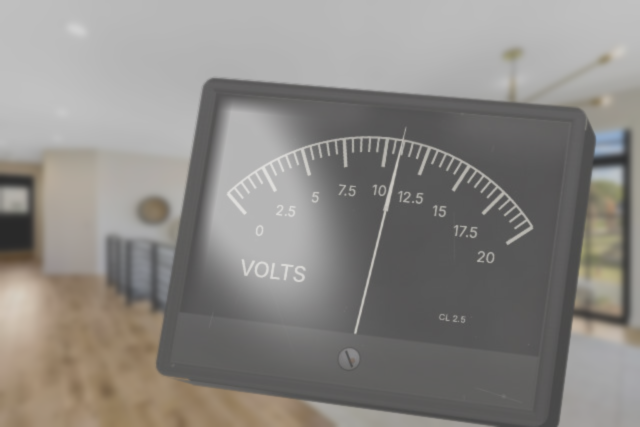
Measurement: 11 V
